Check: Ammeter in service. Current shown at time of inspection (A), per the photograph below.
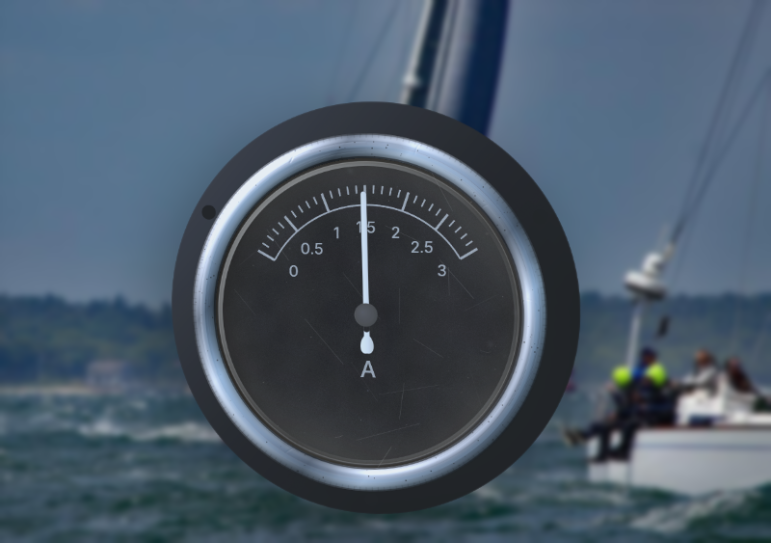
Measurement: 1.5 A
